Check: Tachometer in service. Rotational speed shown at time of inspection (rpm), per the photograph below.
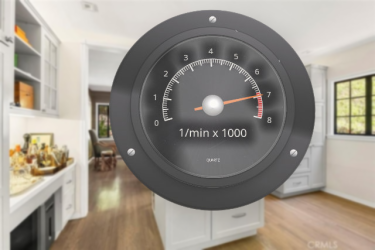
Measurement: 7000 rpm
